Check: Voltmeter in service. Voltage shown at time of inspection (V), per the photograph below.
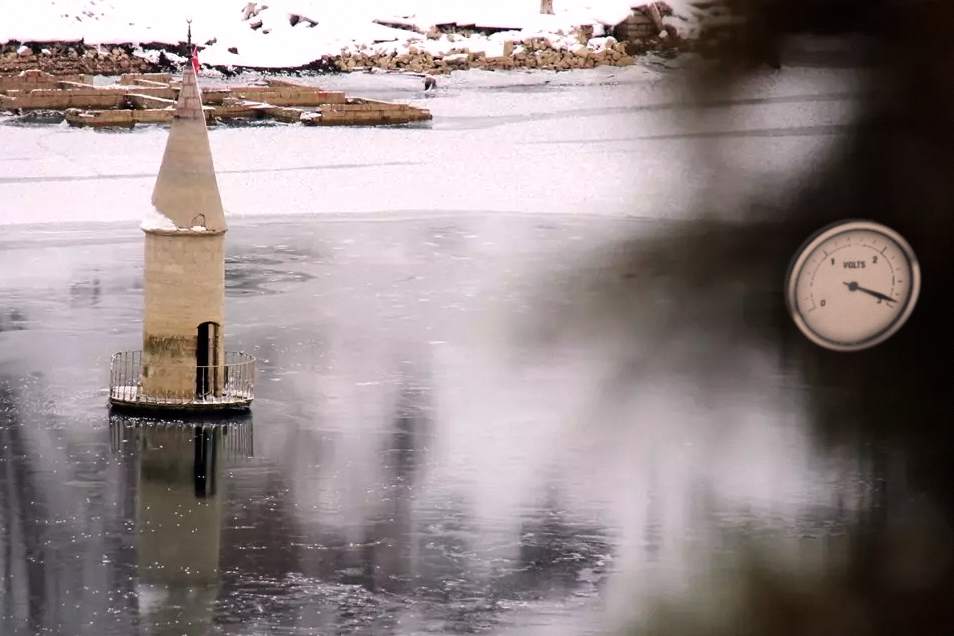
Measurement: 2.9 V
